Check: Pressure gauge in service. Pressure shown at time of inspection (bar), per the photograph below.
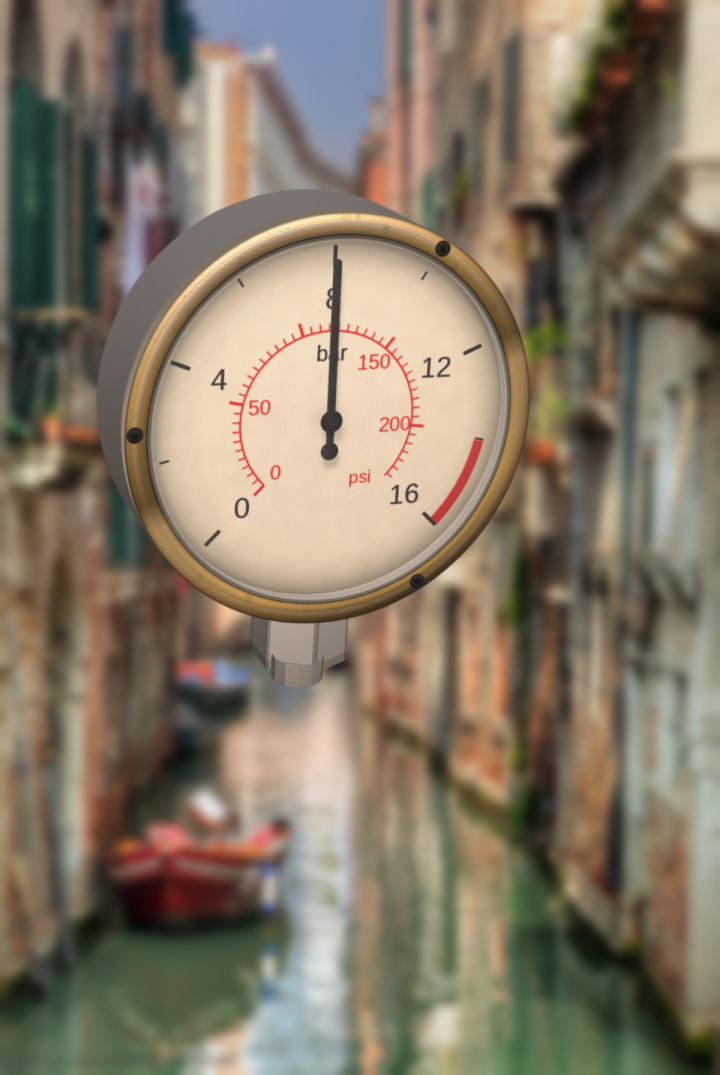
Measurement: 8 bar
